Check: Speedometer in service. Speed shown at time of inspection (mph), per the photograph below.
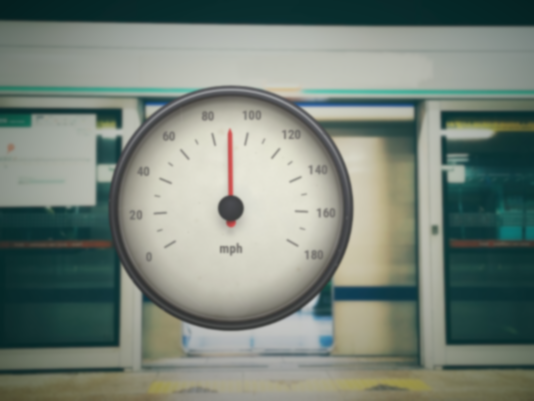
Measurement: 90 mph
